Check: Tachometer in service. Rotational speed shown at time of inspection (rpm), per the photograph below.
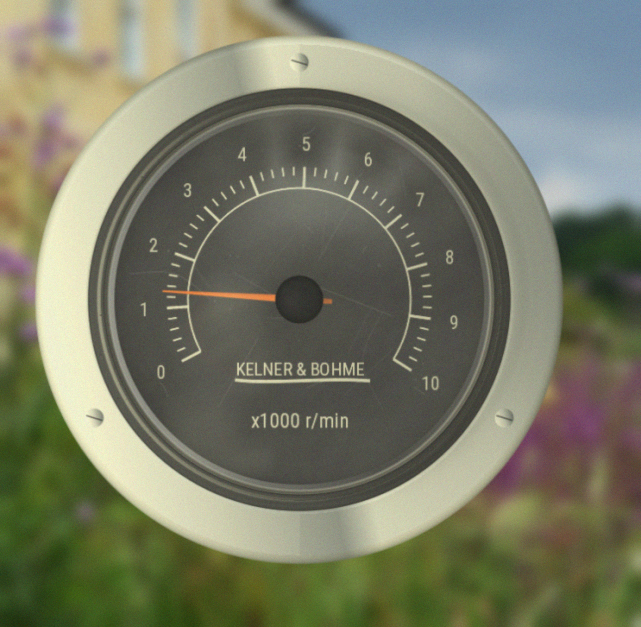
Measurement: 1300 rpm
